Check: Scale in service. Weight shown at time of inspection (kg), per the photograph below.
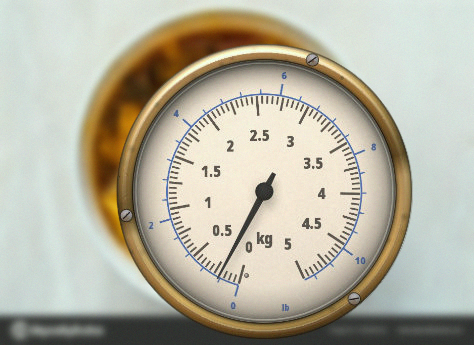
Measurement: 0.2 kg
